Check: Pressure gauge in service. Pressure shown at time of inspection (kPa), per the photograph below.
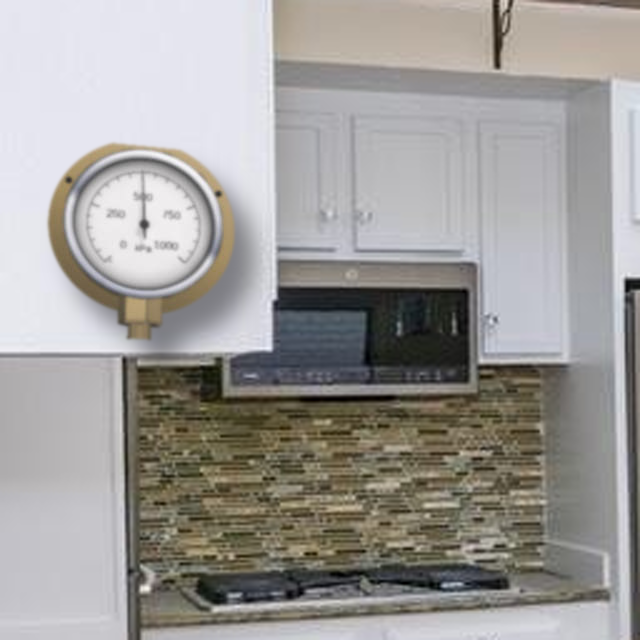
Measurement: 500 kPa
